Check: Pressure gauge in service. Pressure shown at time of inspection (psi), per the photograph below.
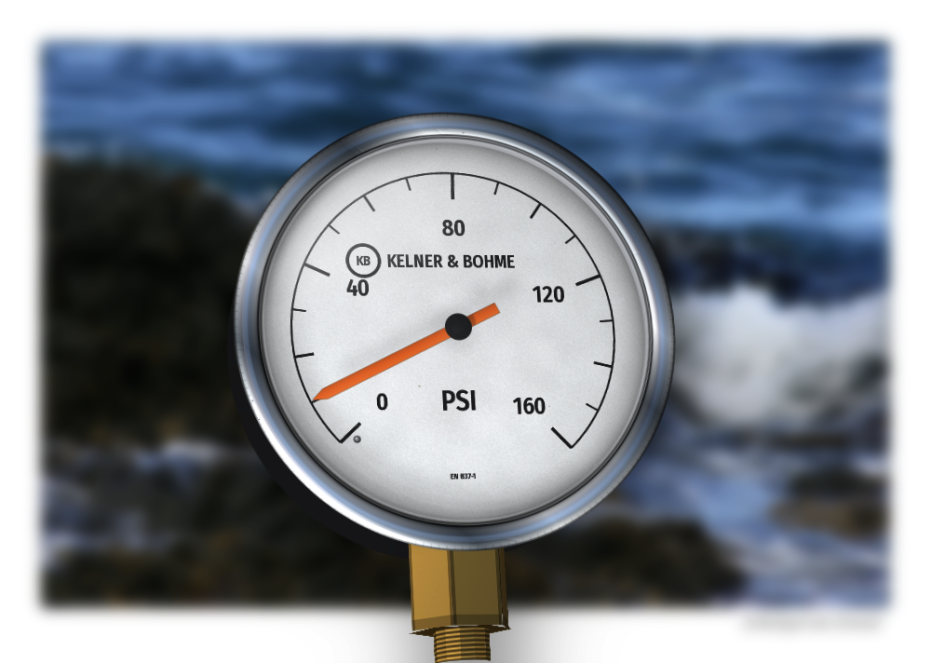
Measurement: 10 psi
